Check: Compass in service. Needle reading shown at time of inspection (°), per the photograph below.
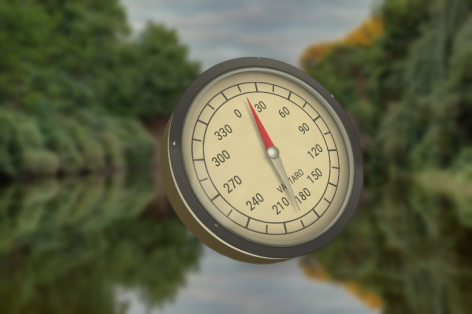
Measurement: 15 °
